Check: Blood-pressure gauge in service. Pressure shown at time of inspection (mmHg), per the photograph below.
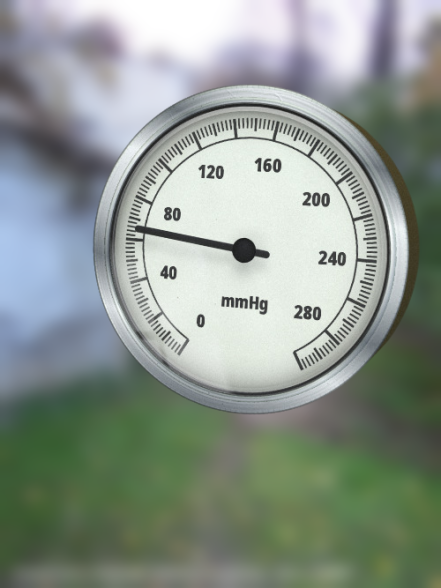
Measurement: 66 mmHg
